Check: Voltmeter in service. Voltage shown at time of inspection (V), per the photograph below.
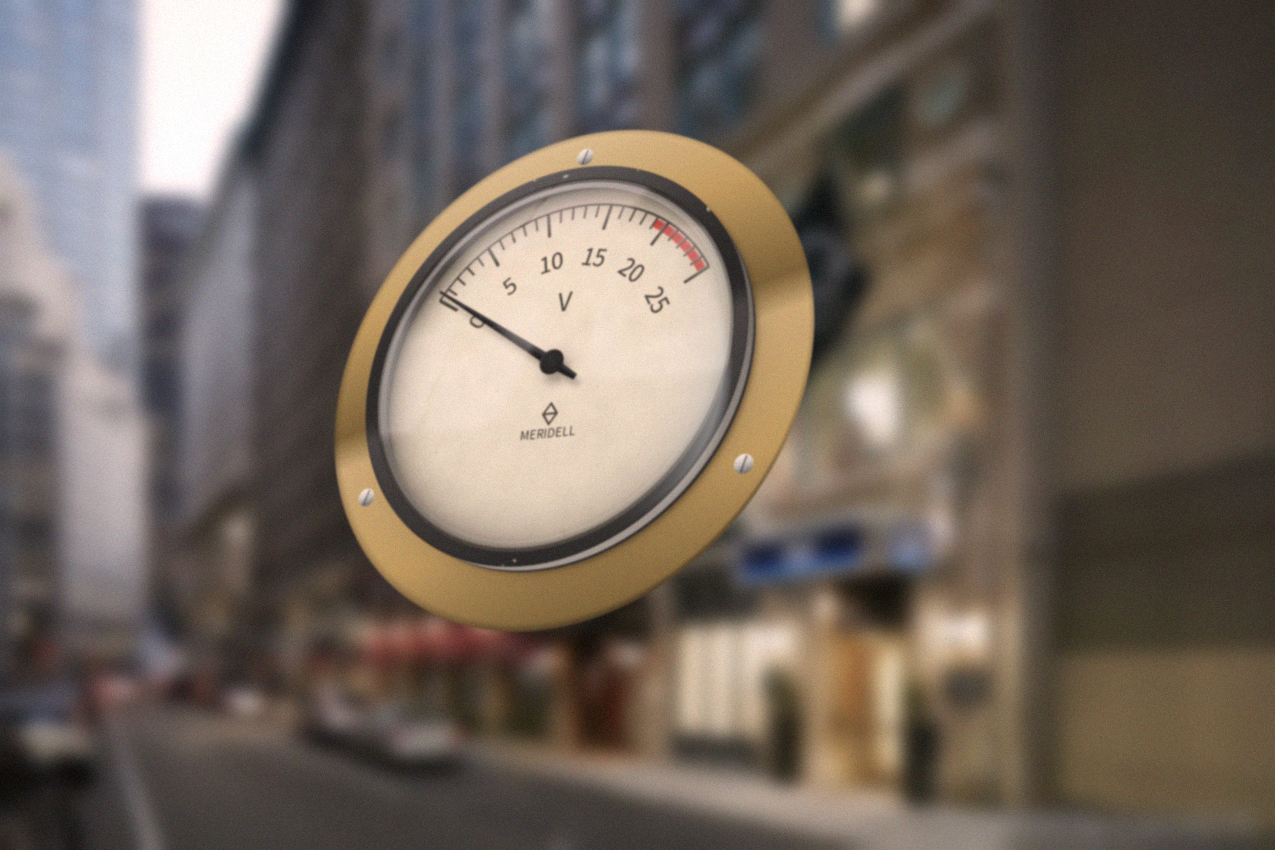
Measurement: 0.5 V
